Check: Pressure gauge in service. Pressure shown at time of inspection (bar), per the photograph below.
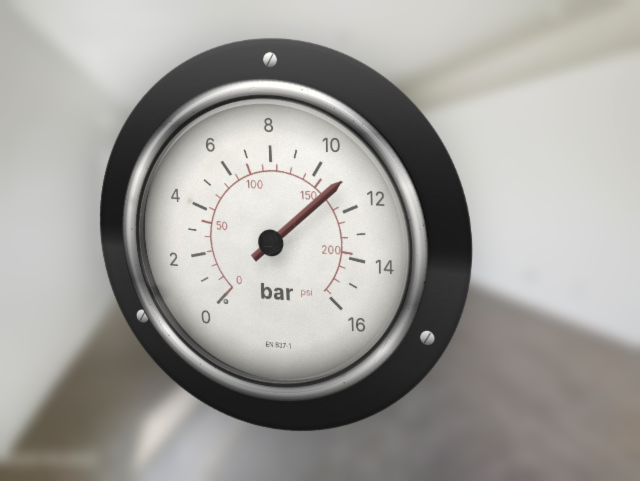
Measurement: 11 bar
